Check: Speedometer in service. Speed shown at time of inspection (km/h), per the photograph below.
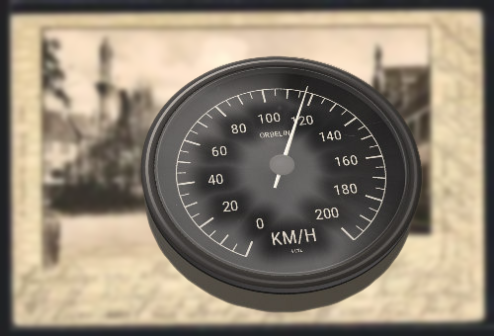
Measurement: 117.5 km/h
